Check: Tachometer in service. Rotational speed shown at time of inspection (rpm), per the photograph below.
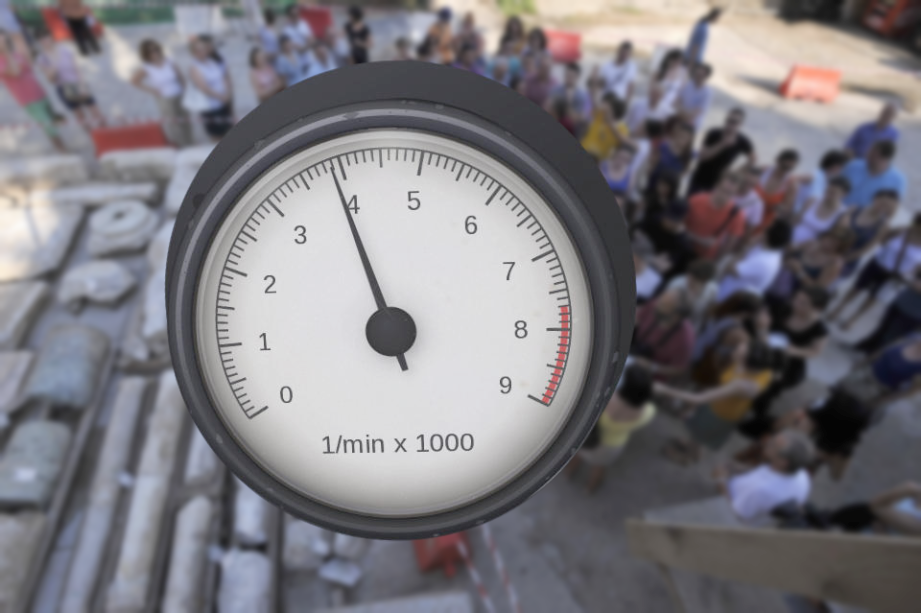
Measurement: 3900 rpm
